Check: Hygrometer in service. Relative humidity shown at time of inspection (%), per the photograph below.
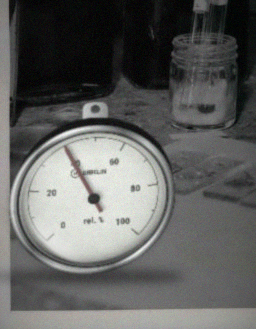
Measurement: 40 %
